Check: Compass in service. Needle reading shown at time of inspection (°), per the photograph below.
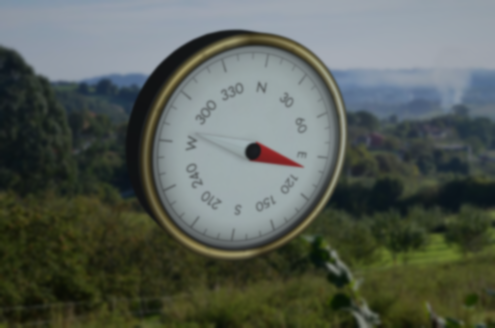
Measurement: 100 °
